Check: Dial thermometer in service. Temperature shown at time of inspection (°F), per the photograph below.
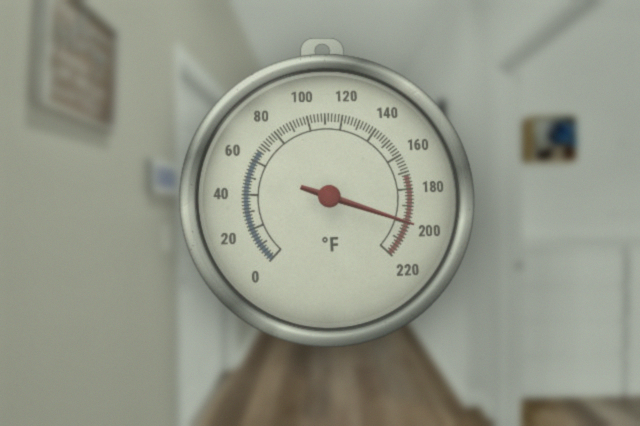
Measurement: 200 °F
